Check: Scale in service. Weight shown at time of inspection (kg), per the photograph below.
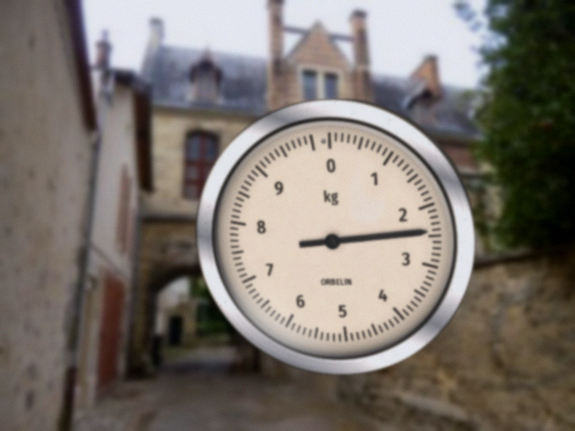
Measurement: 2.4 kg
